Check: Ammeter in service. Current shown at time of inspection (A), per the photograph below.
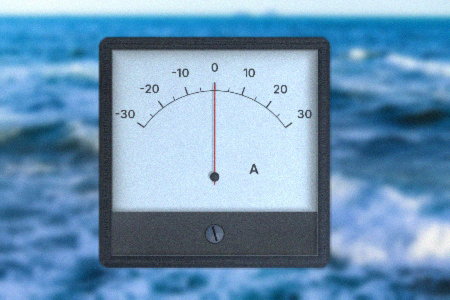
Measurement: 0 A
